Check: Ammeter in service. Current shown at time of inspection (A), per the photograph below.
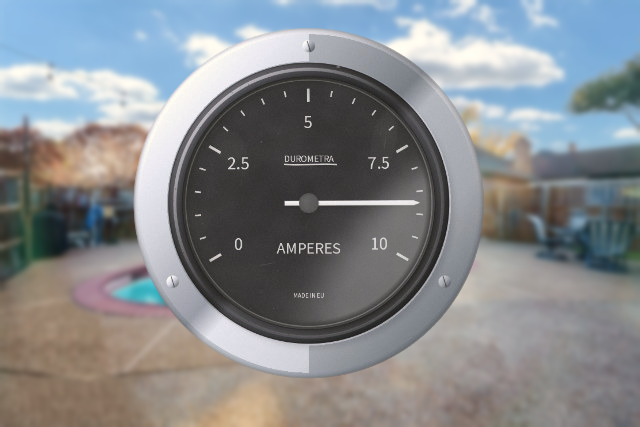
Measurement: 8.75 A
